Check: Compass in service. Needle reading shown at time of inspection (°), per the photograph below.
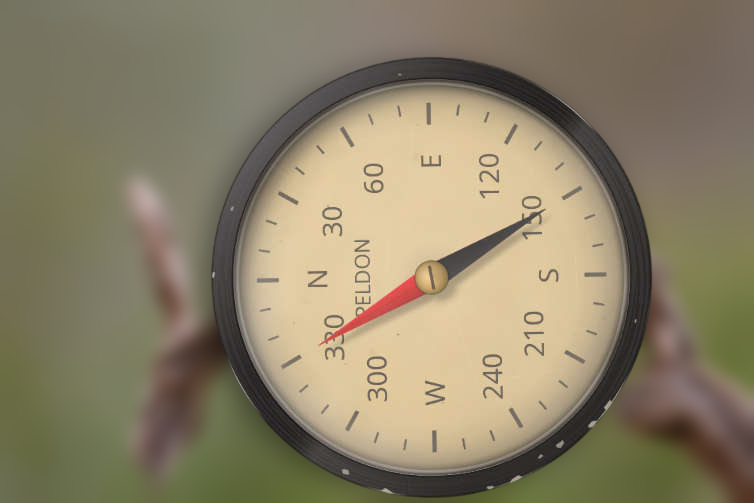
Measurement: 330 °
